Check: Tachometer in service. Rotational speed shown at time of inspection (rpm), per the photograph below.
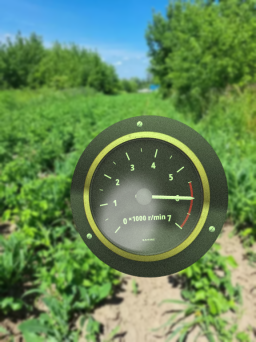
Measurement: 6000 rpm
